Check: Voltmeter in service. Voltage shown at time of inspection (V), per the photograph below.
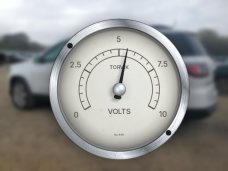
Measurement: 5.5 V
